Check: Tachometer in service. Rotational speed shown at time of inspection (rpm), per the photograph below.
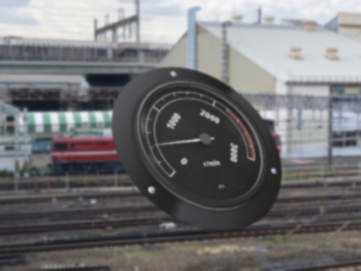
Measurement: 400 rpm
